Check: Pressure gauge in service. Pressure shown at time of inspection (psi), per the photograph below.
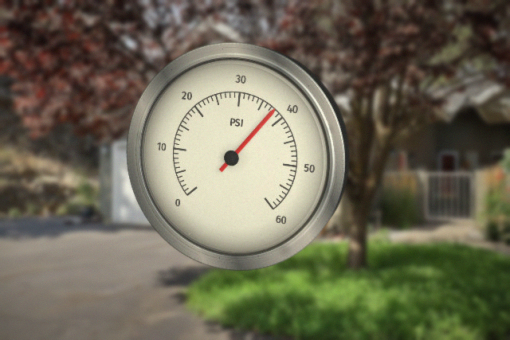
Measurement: 38 psi
